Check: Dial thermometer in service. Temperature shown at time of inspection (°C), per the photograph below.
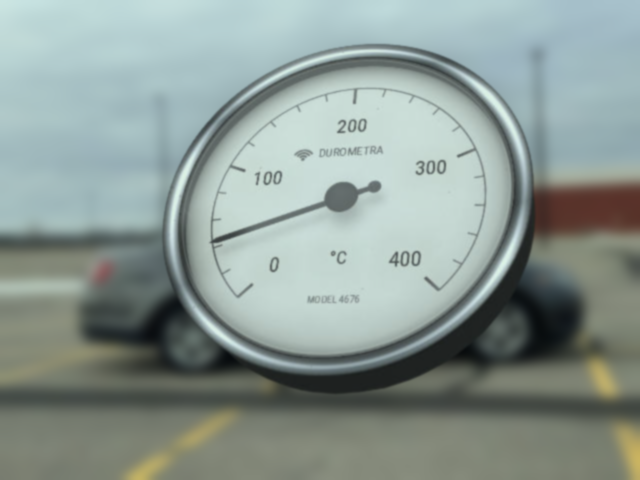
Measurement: 40 °C
